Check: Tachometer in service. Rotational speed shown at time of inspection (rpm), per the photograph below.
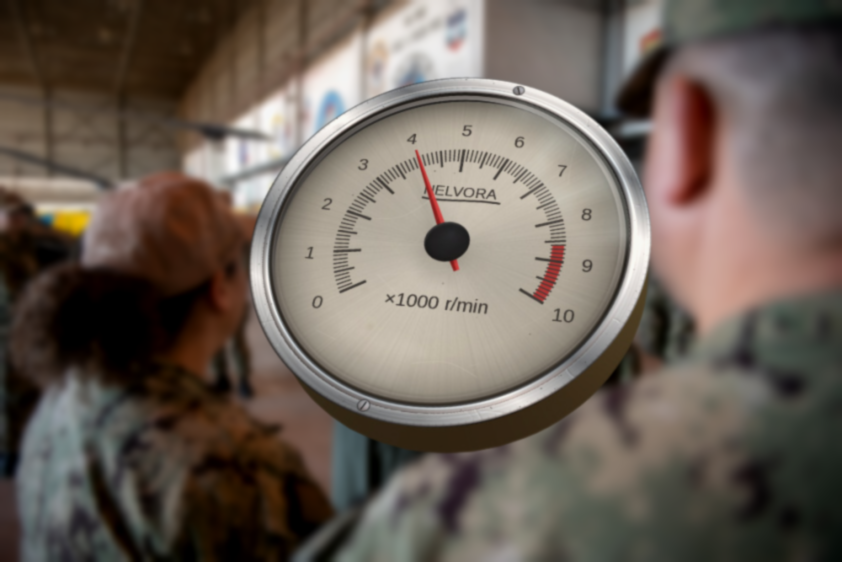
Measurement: 4000 rpm
